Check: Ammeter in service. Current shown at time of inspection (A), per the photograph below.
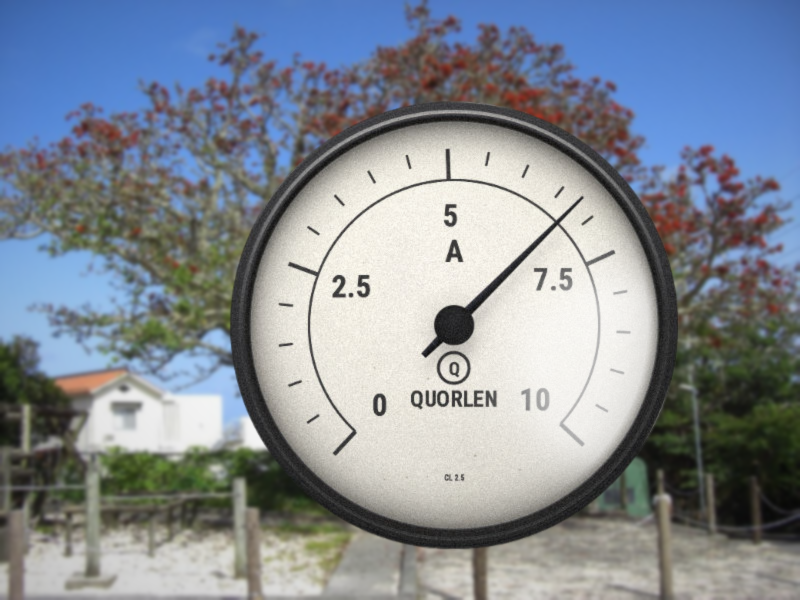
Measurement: 6.75 A
